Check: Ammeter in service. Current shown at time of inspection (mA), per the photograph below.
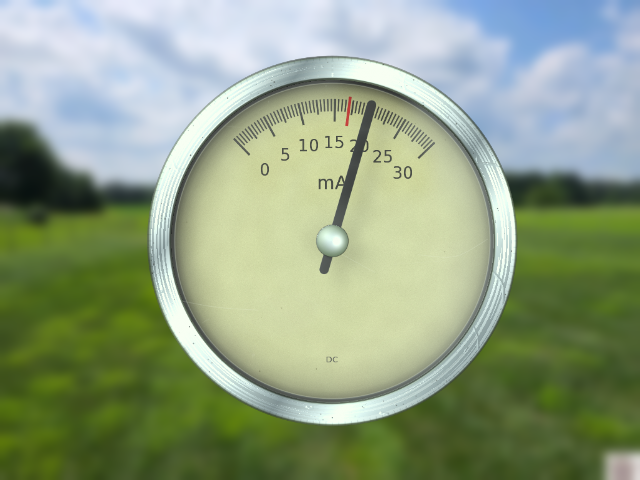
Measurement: 20 mA
